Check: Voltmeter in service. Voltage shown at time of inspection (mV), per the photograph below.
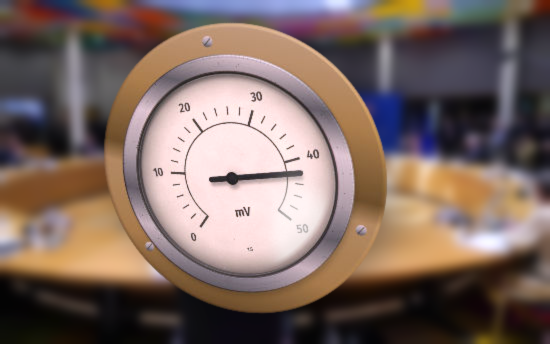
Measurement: 42 mV
